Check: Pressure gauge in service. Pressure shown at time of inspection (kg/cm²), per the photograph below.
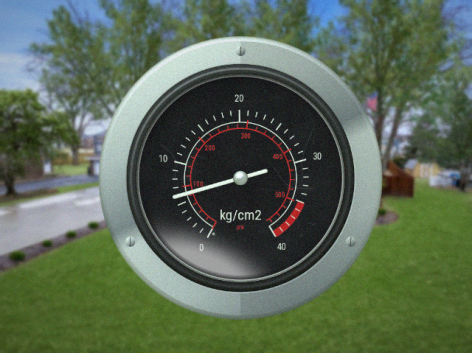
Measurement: 6 kg/cm²
